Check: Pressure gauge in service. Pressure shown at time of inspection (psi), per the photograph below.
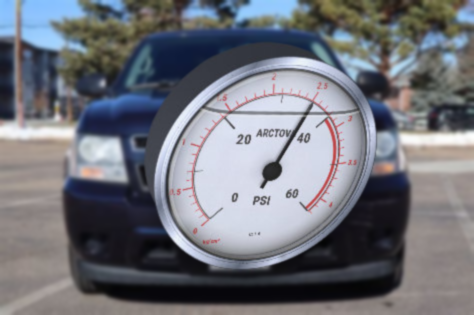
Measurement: 35 psi
